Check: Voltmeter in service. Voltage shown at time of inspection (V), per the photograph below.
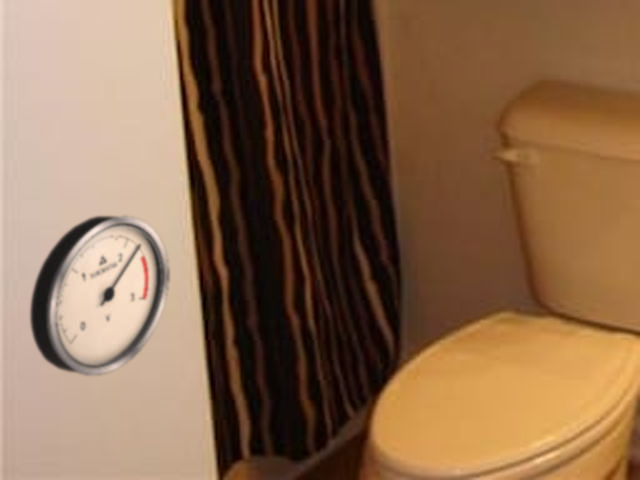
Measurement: 2.2 V
